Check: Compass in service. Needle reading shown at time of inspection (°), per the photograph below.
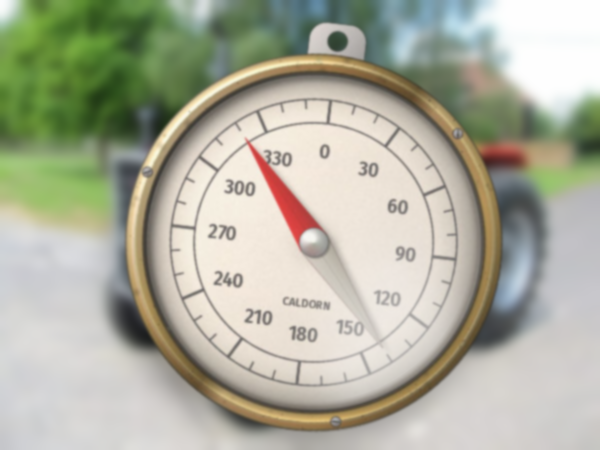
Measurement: 320 °
